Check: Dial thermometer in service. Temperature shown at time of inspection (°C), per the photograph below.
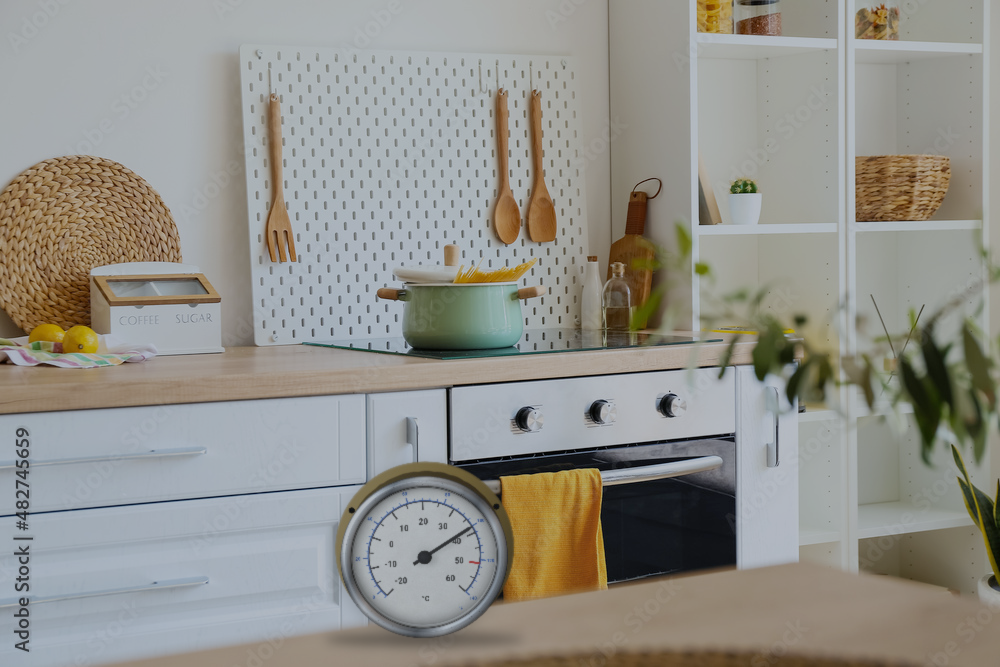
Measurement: 37.5 °C
